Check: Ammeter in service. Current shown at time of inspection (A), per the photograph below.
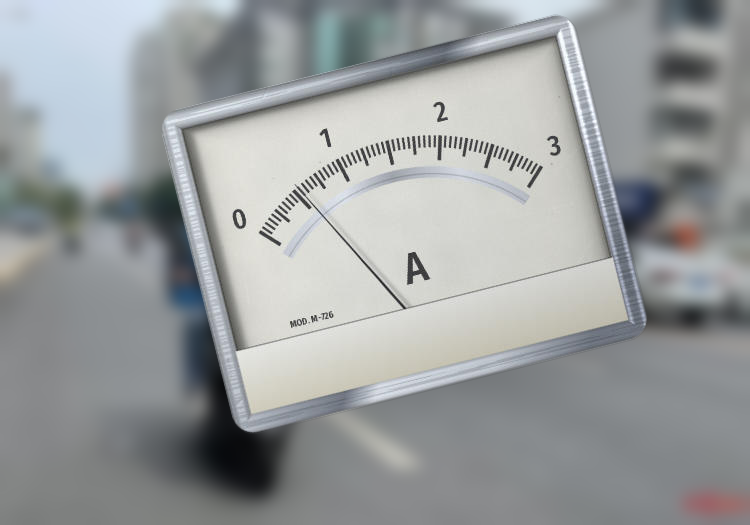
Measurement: 0.55 A
